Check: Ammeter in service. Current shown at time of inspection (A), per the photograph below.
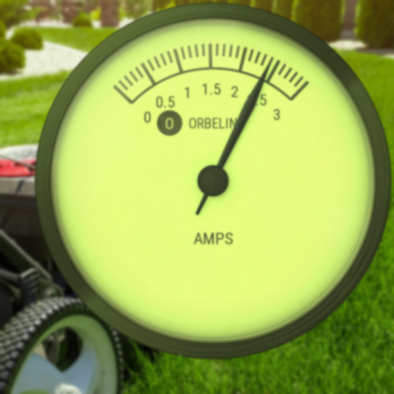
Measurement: 2.4 A
